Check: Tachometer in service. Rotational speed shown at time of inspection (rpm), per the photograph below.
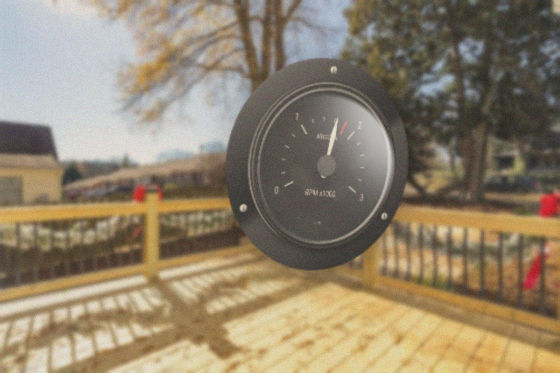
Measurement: 1600 rpm
